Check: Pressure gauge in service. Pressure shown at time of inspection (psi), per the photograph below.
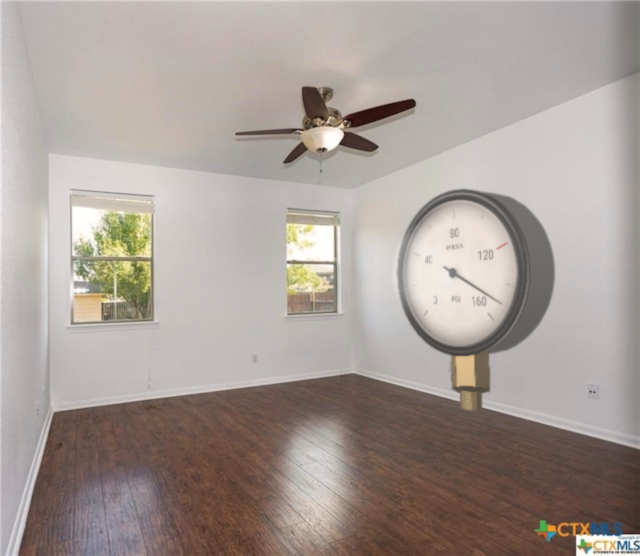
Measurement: 150 psi
